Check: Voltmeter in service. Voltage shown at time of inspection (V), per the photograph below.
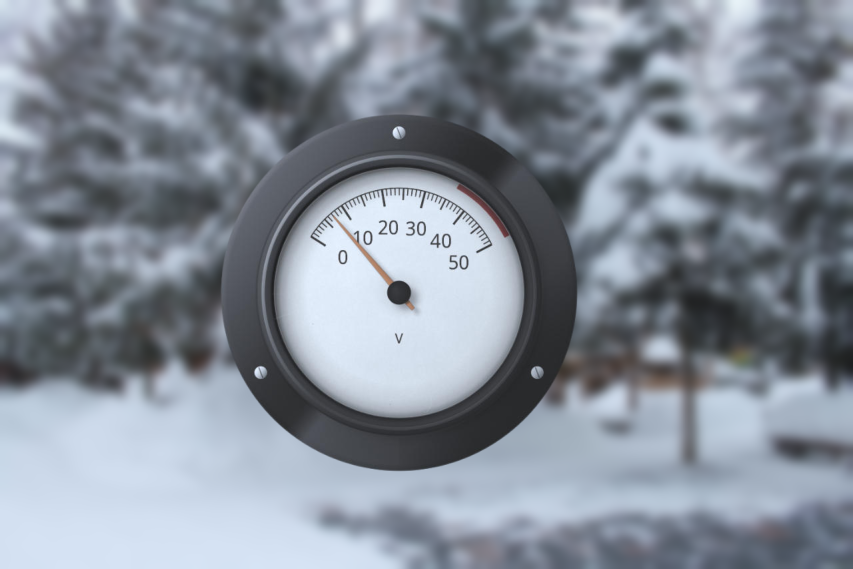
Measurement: 7 V
